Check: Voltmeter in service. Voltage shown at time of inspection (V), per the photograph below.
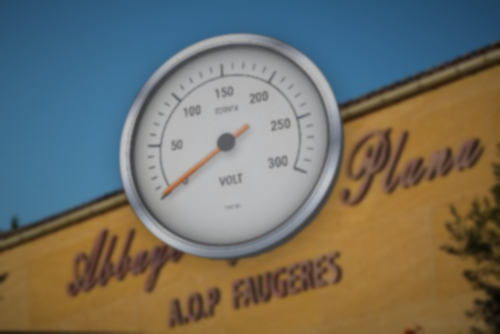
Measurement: 0 V
